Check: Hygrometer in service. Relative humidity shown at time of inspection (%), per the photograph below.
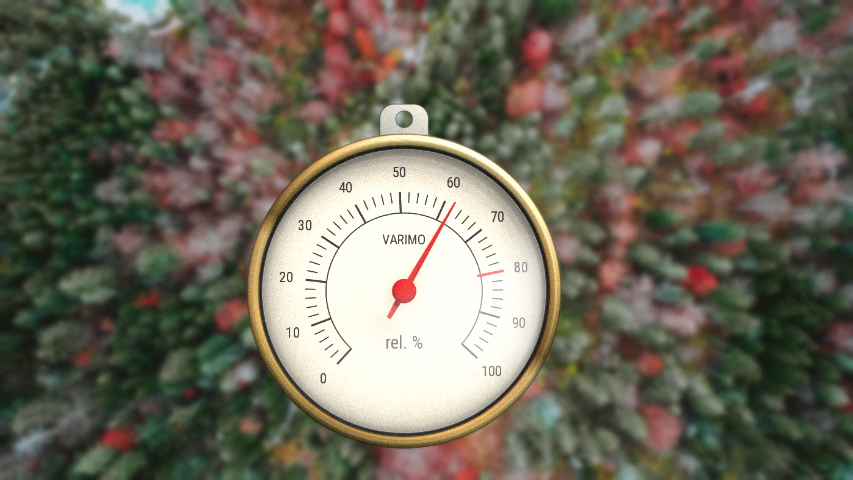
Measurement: 62 %
